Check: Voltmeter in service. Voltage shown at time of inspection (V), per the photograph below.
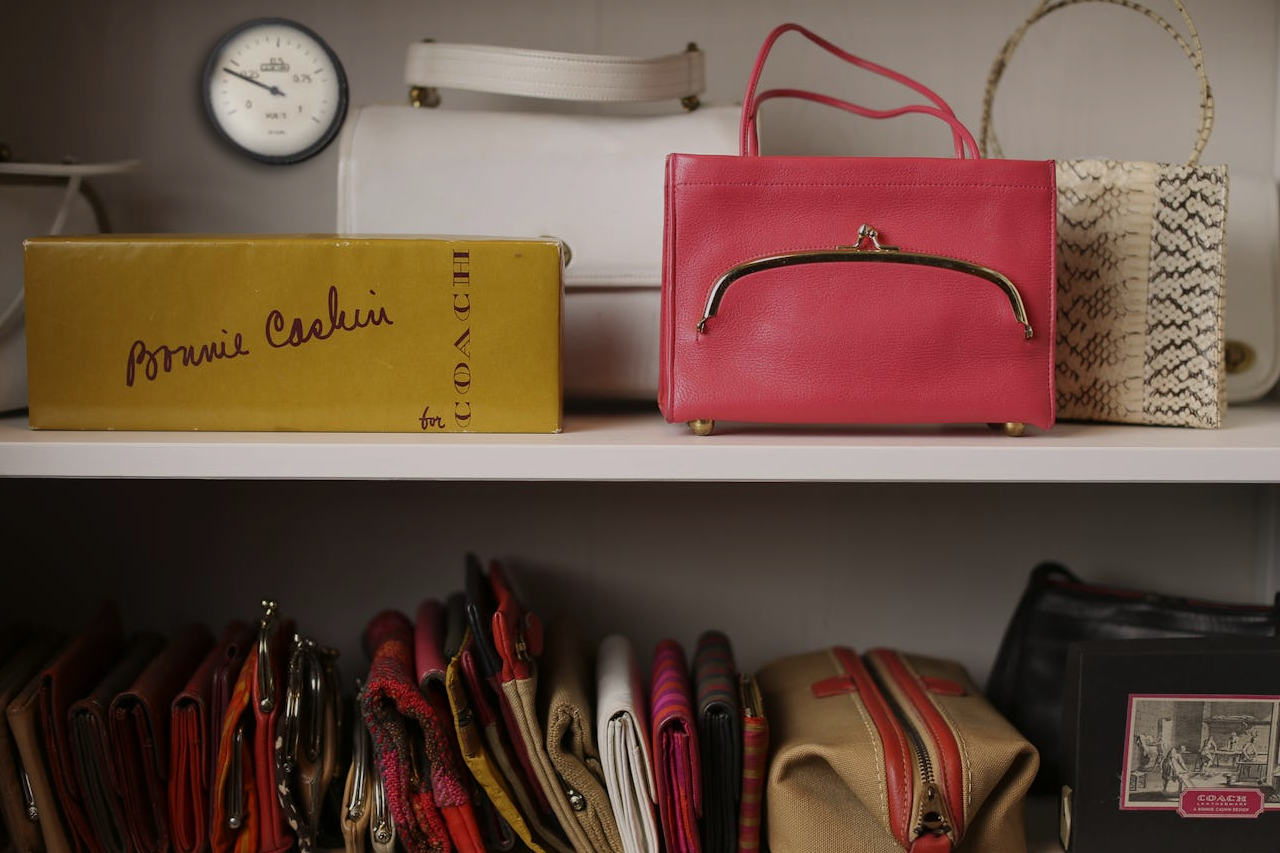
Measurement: 0.2 V
